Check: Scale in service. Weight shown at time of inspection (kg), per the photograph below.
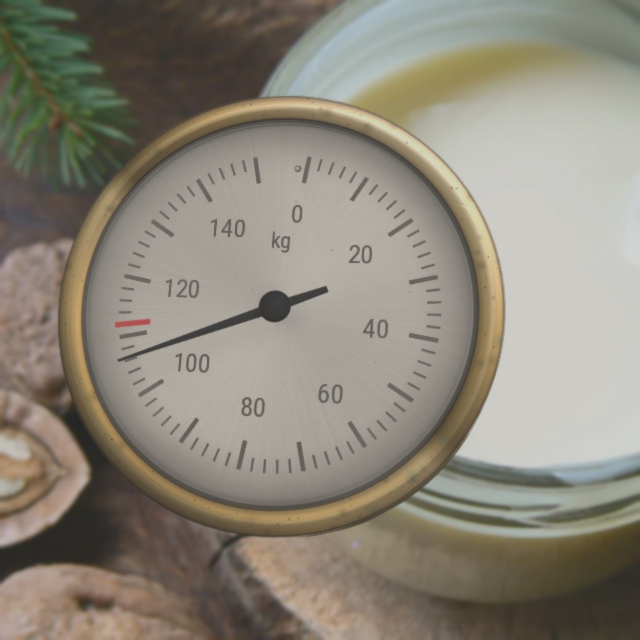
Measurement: 106 kg
